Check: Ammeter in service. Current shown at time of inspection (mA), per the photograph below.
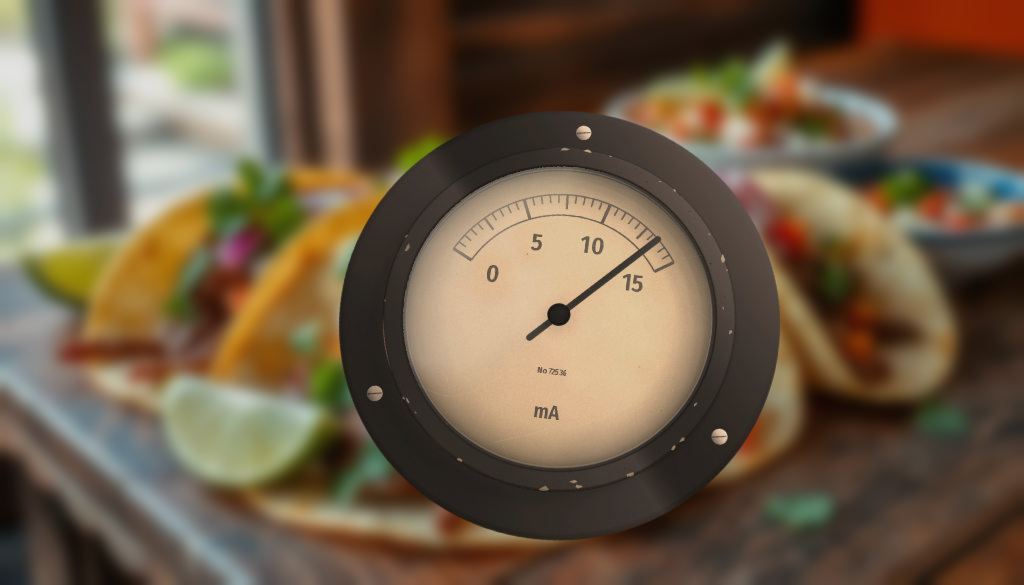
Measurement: 13.5 mA
